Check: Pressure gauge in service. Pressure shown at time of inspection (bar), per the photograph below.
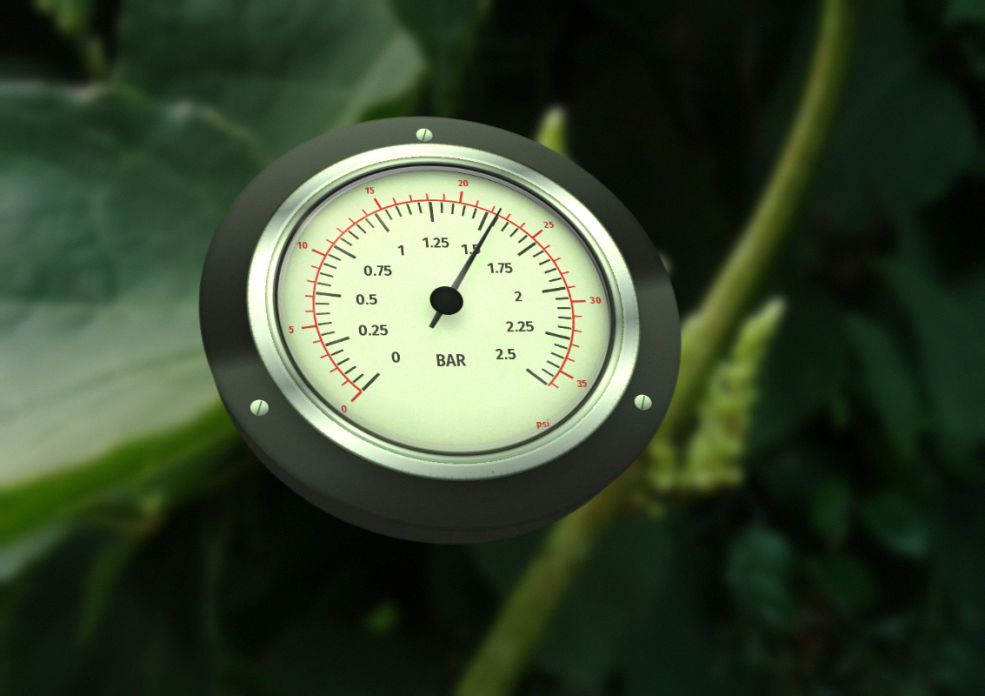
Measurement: 1.55 bar
